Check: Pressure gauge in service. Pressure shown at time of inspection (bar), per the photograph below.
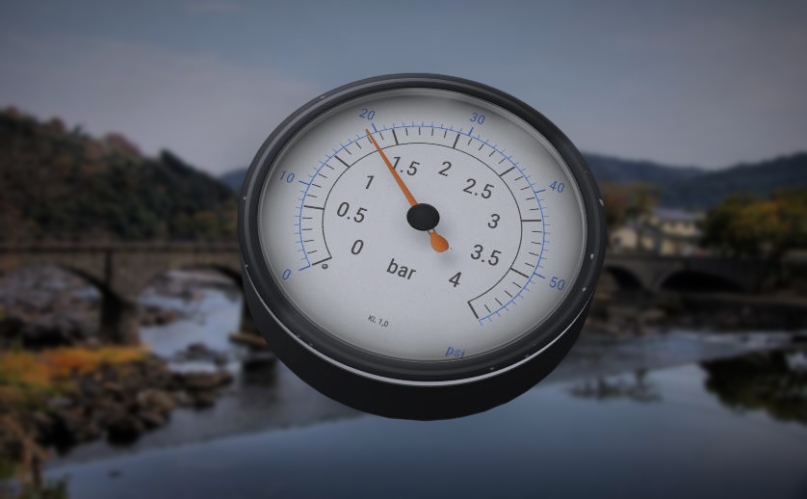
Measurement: 1.3 bar
